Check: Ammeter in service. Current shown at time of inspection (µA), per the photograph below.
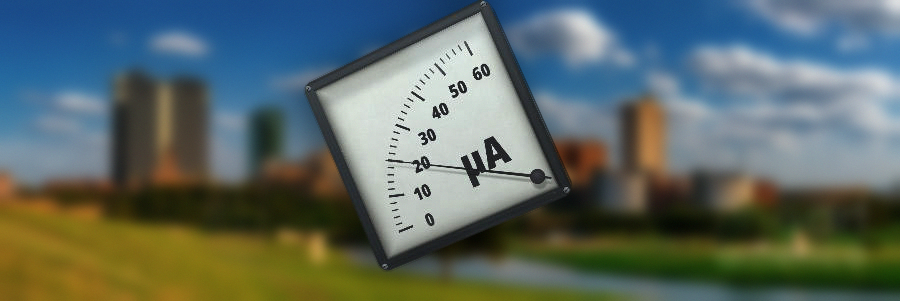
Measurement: 20 µA
